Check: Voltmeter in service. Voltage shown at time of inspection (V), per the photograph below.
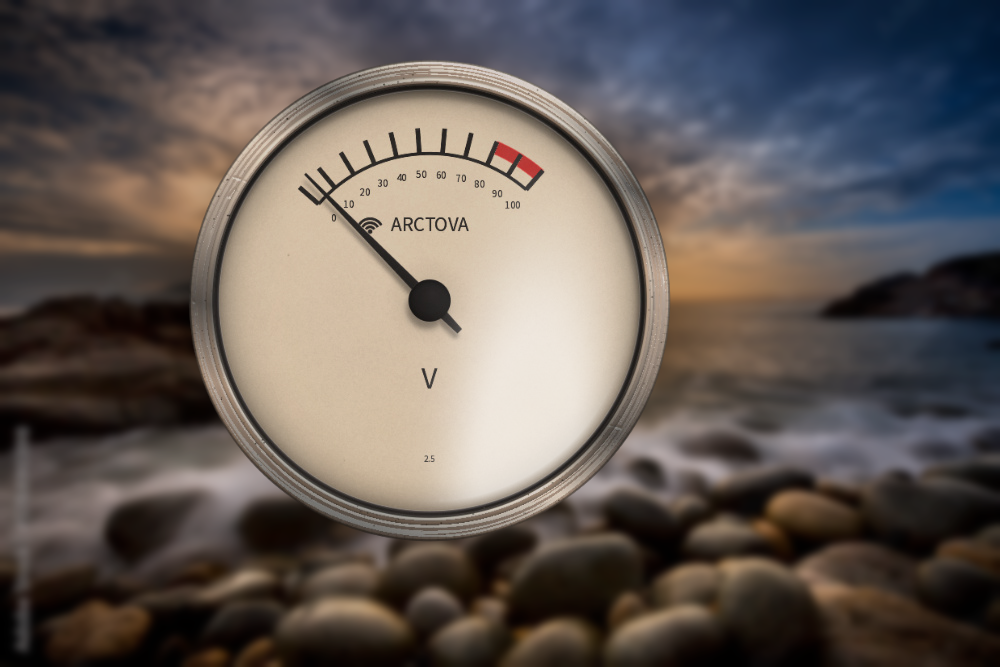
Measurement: 5 V
